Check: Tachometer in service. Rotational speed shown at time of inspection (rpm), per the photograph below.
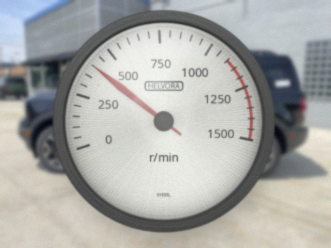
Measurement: 400 rpm
